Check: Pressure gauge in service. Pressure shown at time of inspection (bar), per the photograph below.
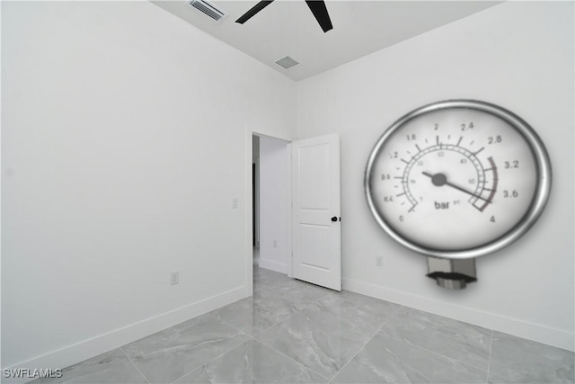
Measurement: 3.8 bar
